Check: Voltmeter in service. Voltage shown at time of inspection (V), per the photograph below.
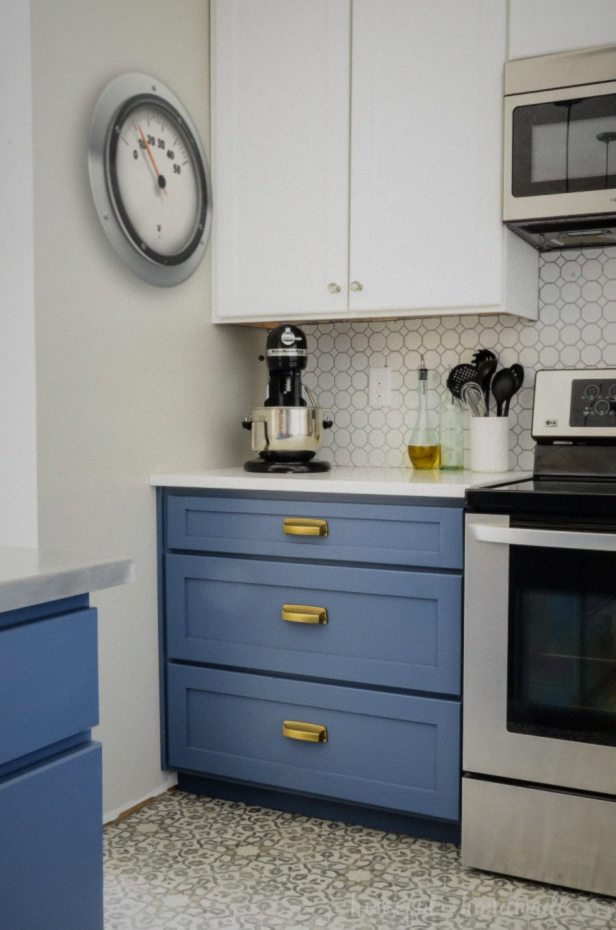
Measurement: 10 V
